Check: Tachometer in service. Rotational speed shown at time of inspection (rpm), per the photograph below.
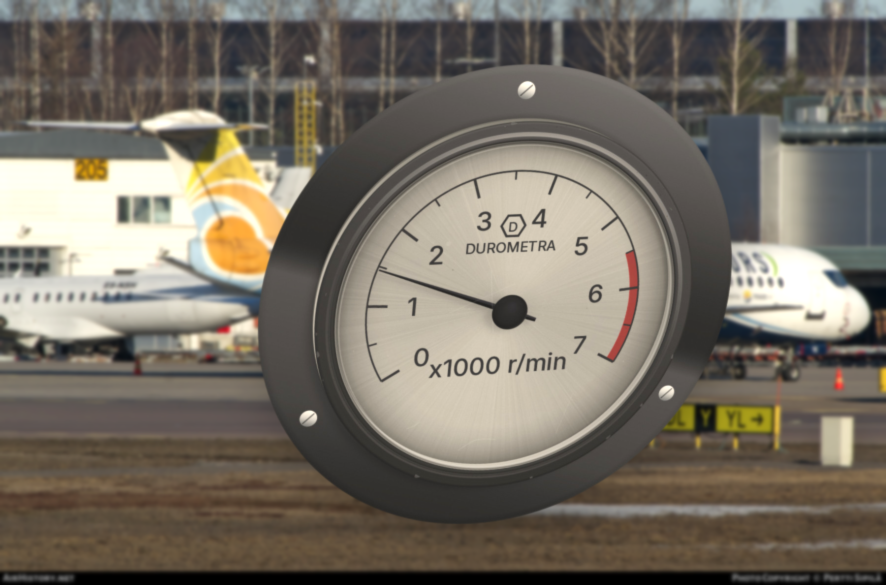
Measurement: 1500 rpm
